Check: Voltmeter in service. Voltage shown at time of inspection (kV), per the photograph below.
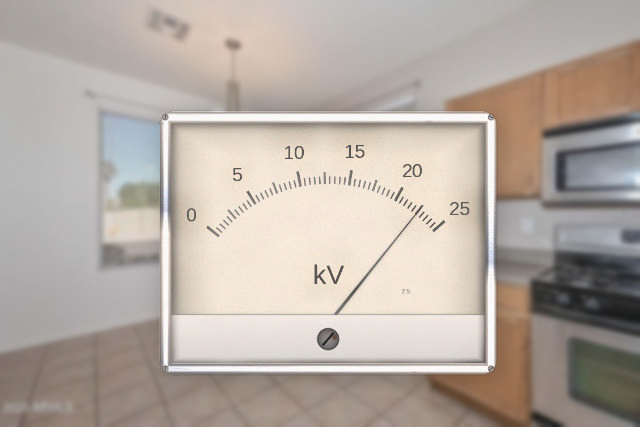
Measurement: 22.5 kV
